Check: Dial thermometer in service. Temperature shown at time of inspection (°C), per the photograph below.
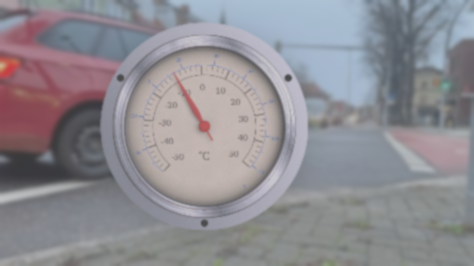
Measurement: -10 °C
